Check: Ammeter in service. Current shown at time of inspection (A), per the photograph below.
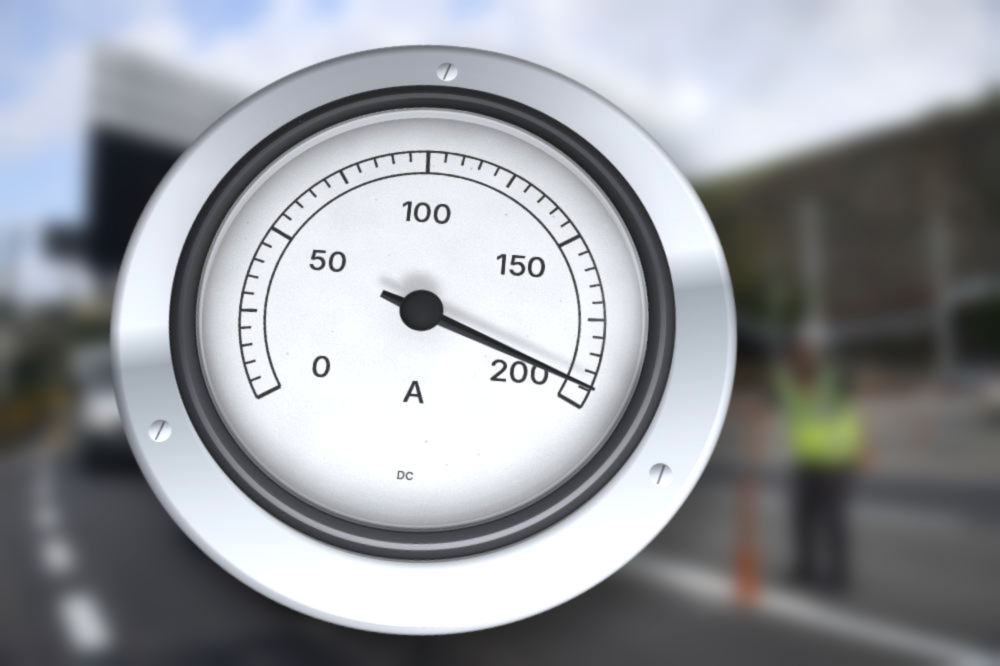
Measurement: 195 A
